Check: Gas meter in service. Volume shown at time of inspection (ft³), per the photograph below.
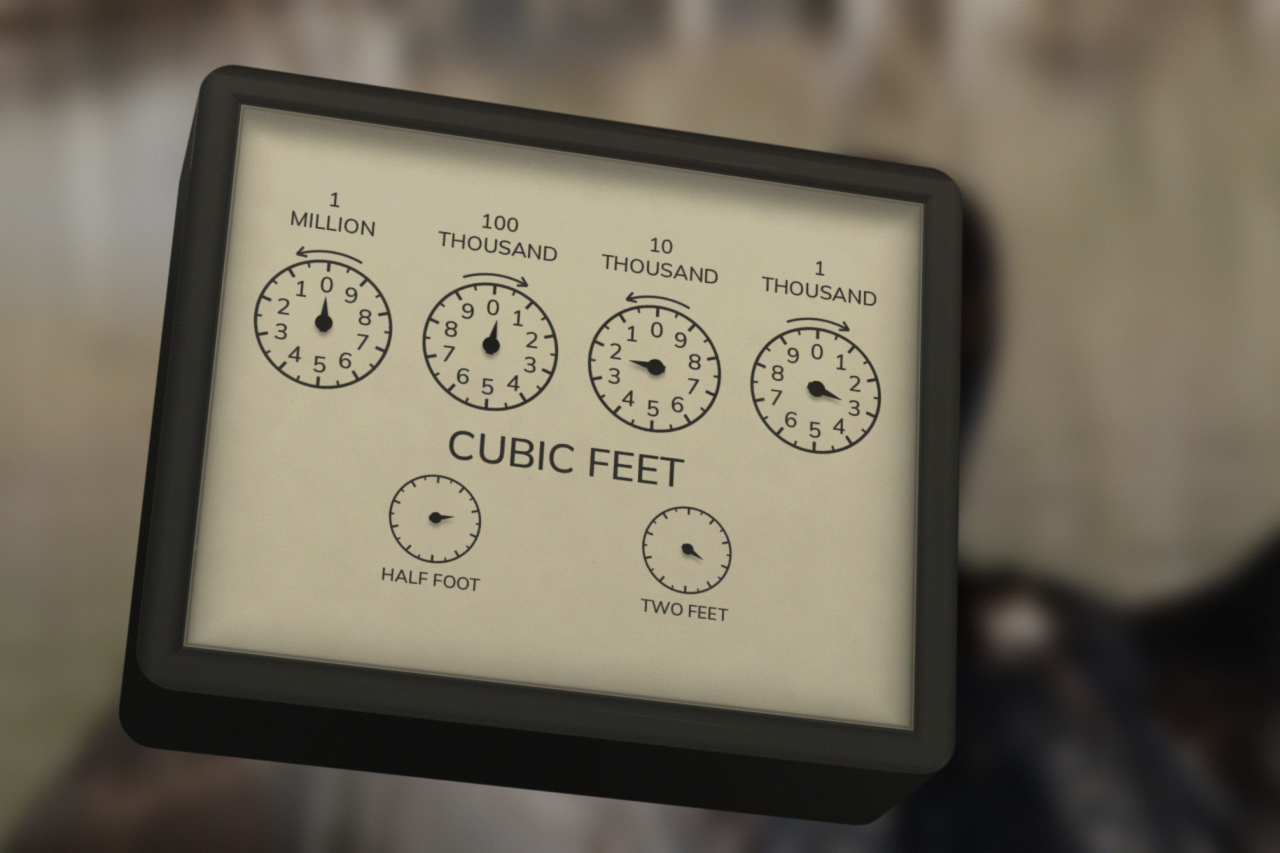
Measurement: 2300 ft³
